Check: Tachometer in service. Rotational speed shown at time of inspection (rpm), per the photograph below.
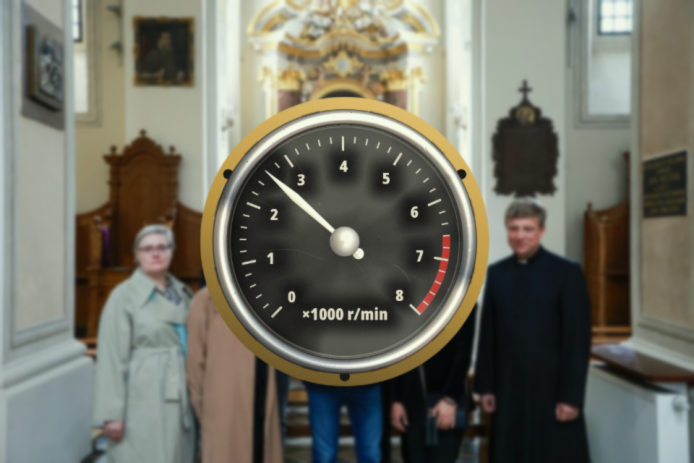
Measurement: 2600 rpm
